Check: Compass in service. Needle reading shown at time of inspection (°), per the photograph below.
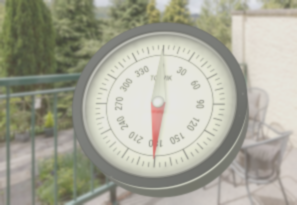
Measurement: 180 °
